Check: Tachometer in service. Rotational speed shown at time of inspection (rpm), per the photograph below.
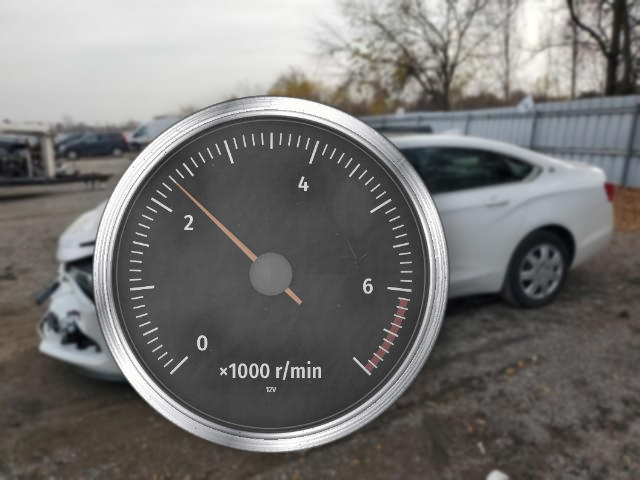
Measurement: 2300 rpm
